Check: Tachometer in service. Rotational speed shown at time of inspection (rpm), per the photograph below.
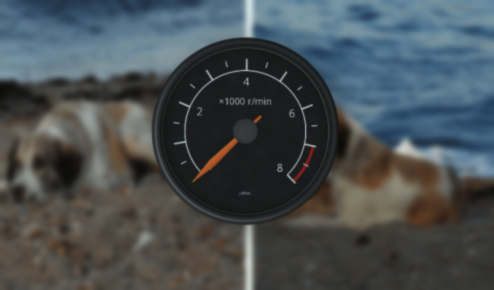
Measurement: 0 rpm
